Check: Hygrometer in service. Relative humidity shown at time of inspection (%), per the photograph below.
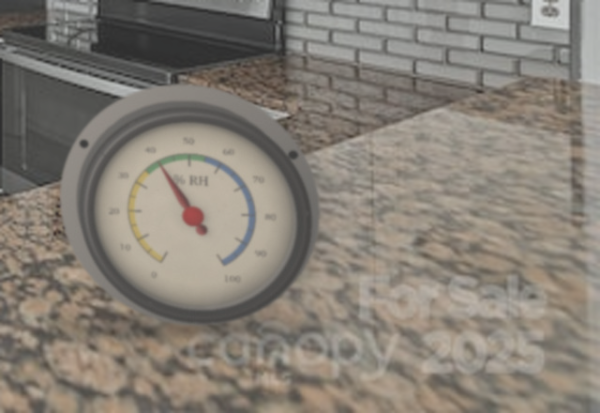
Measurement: 40 %
